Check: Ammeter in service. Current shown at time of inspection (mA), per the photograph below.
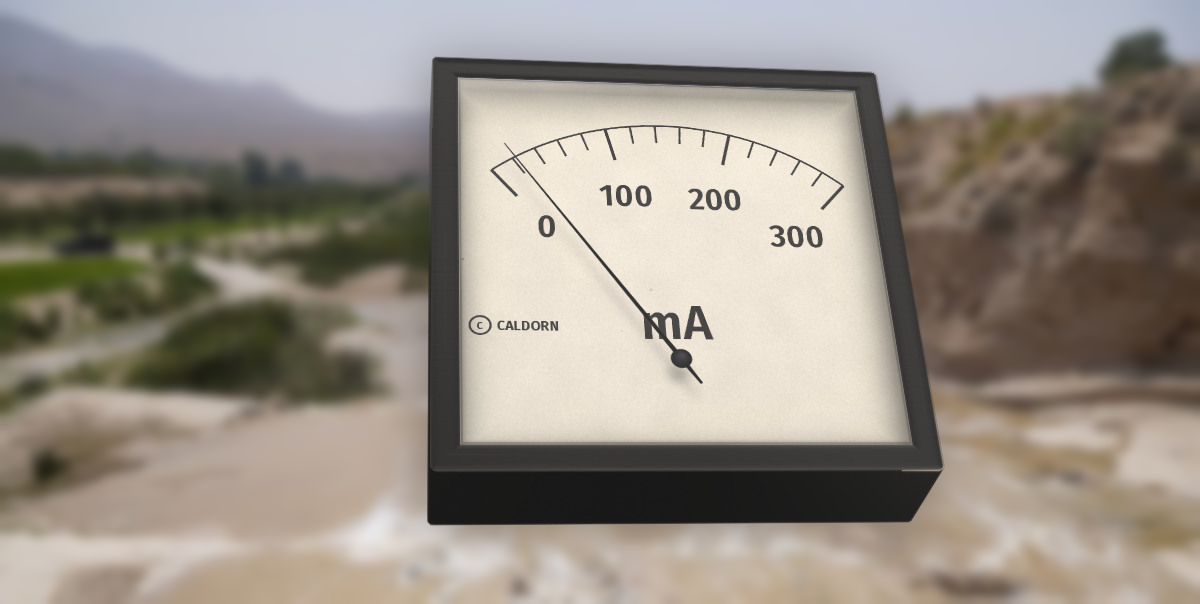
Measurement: 20 mA
